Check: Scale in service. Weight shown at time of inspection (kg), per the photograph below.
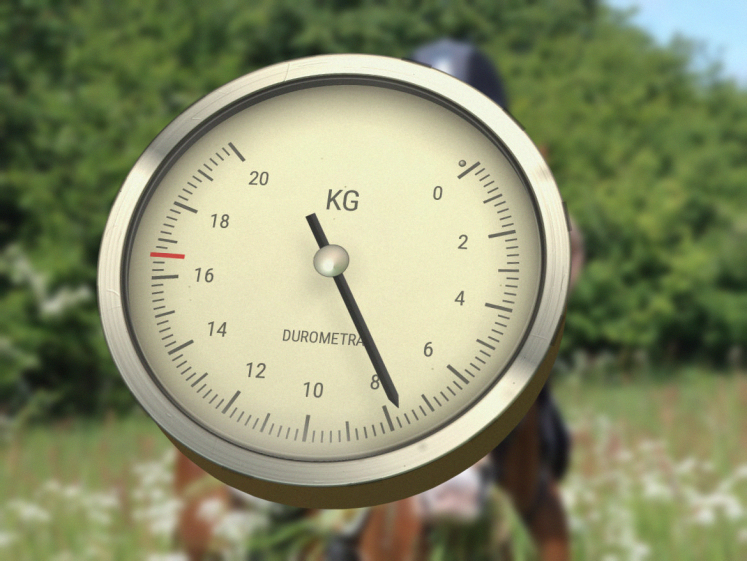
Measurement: 7.7 kg
